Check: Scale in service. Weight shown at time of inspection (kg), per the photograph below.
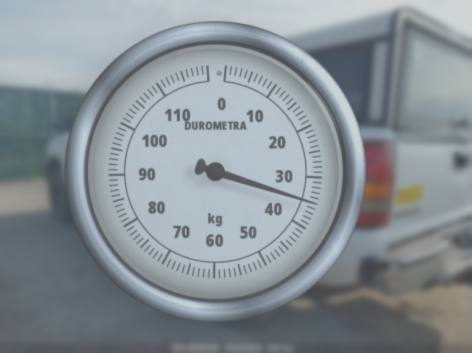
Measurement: 35 kg
